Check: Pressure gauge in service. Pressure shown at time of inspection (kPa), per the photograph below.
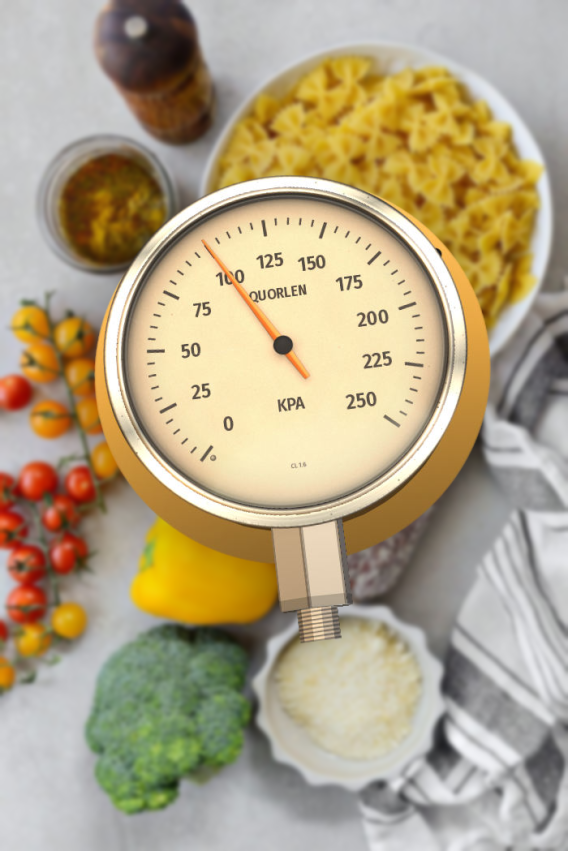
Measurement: 100 kPa
